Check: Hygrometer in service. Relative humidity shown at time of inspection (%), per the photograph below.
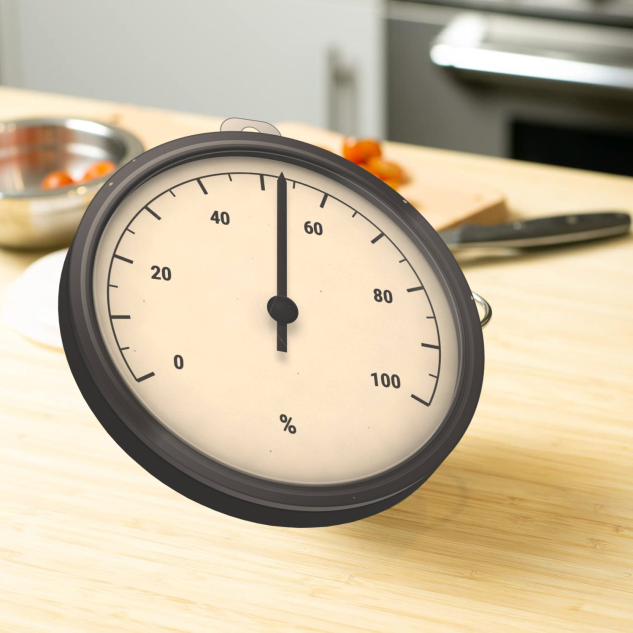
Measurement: 52.5 %
